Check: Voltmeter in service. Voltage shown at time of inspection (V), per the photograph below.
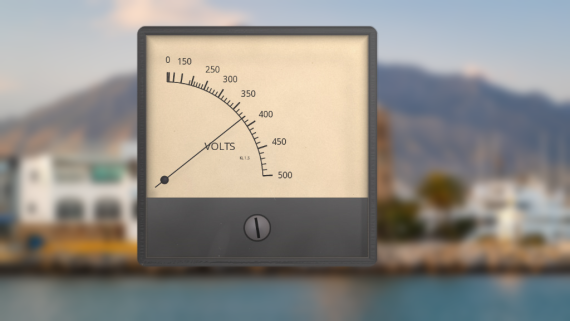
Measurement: 380 V
